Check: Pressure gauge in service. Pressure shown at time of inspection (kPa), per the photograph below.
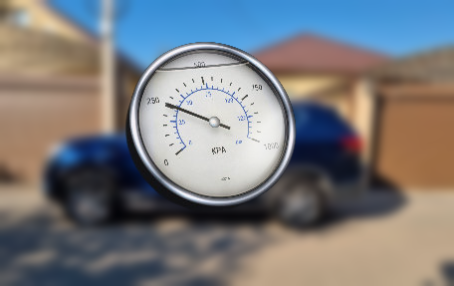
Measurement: 250 kPa
